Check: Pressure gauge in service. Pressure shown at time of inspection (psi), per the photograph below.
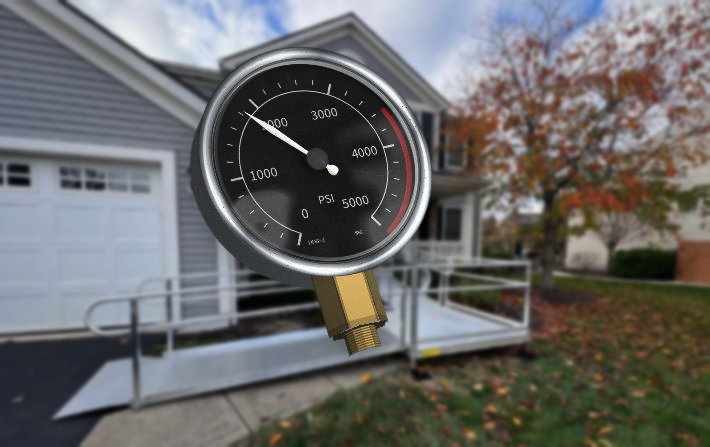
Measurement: 1800 psi
